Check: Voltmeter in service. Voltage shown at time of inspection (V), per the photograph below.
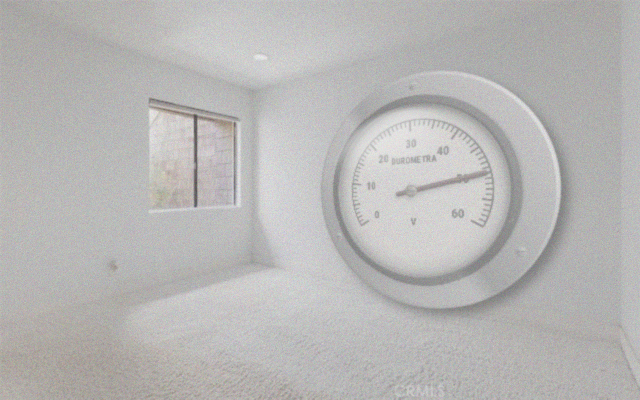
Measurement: 50 V
